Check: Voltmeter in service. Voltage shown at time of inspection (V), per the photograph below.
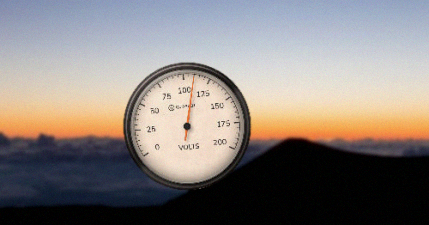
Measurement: 110 V
